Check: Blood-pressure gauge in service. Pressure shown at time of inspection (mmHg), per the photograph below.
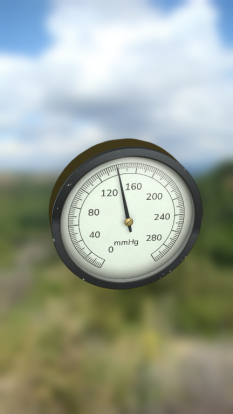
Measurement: 140 mmHg
